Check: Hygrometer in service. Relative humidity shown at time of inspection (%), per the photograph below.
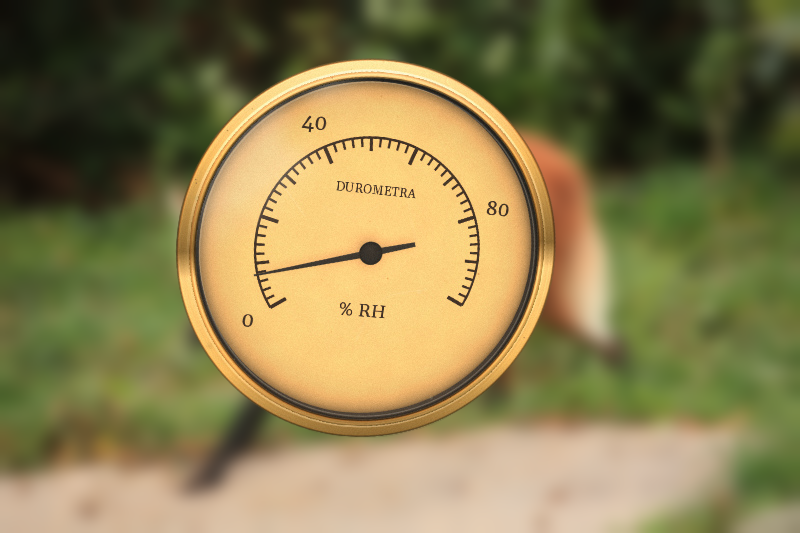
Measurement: 8 %
